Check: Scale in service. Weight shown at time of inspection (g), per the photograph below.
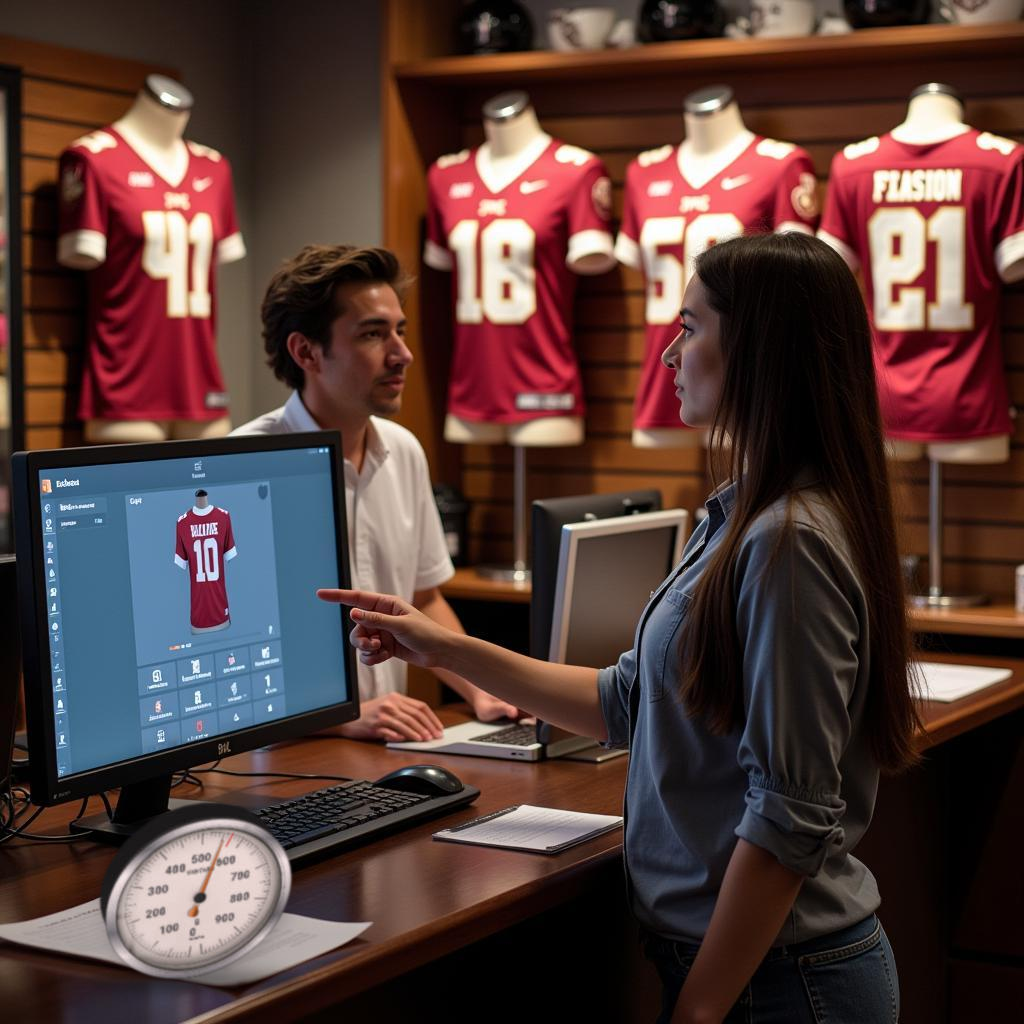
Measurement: 550 g
